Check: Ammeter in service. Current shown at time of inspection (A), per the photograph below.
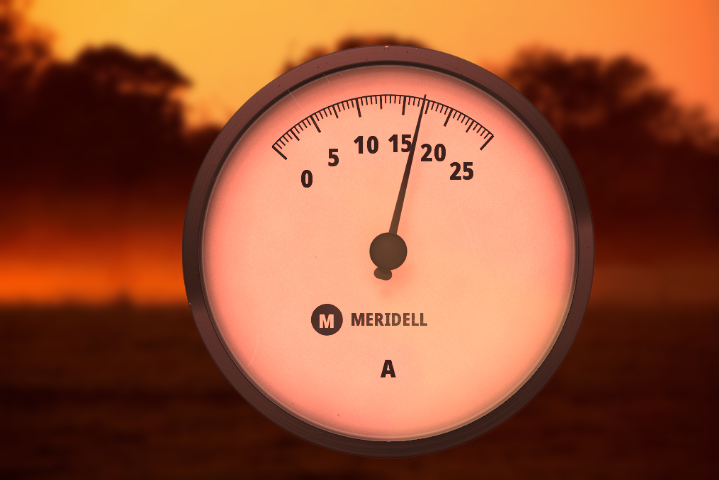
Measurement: 17 A
